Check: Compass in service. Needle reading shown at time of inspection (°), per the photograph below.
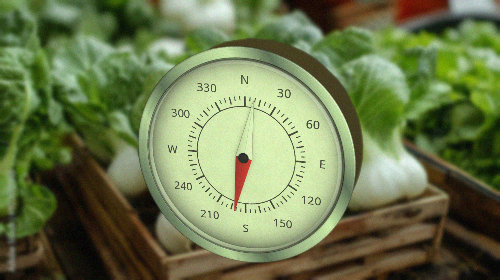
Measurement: 190 °
